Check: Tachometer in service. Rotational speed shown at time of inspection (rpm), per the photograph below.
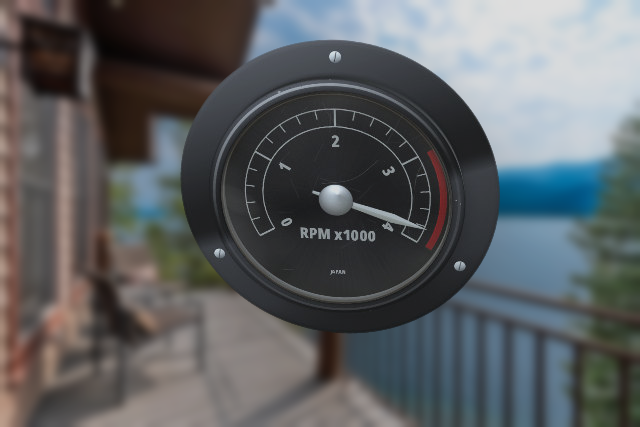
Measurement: 3800 rpm
